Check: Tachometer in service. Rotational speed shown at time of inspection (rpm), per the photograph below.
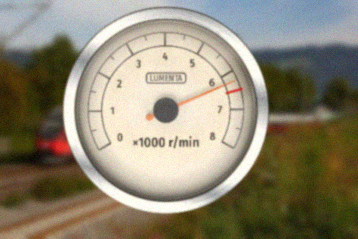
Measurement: 6250 rpm
